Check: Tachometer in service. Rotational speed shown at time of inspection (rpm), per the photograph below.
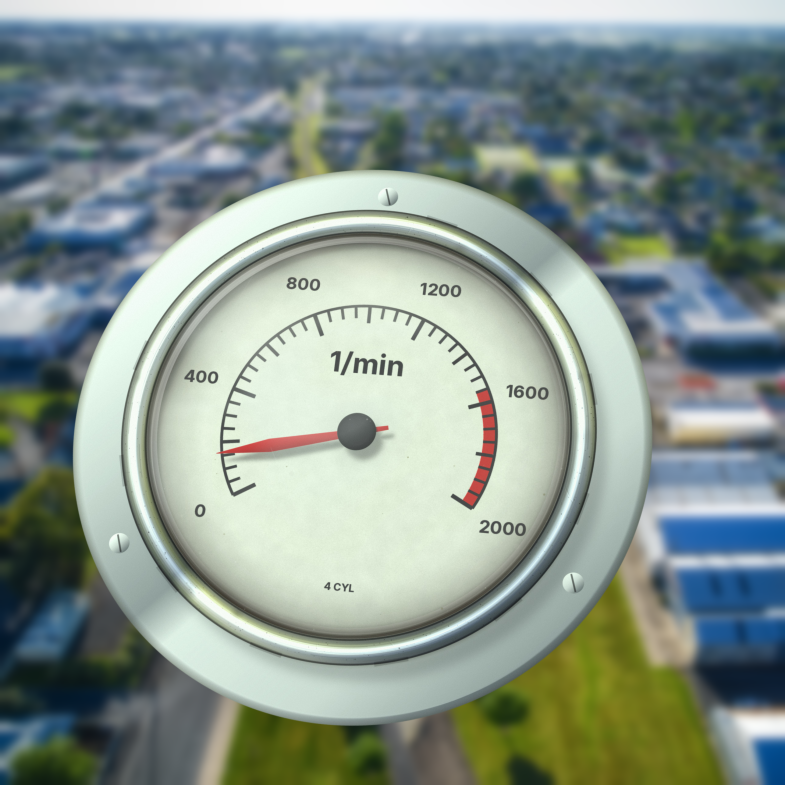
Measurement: 150 rpm
